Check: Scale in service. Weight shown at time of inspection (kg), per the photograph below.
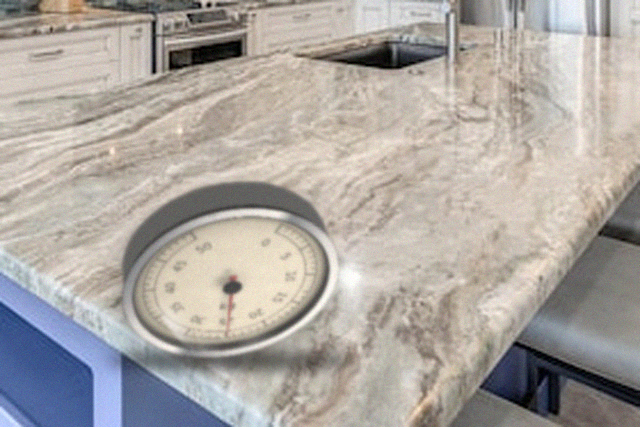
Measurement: 25 kg
